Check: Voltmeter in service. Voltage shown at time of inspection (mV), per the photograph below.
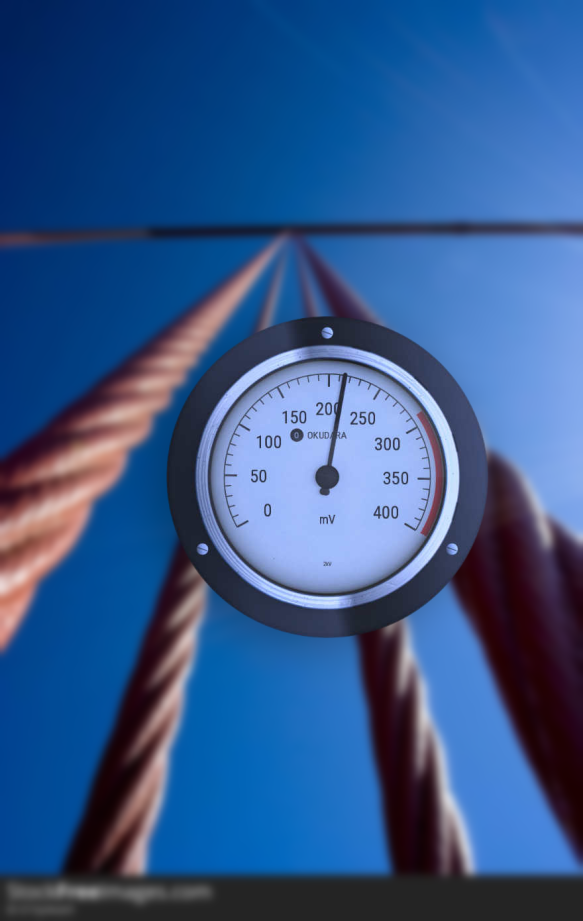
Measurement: 215 mV
